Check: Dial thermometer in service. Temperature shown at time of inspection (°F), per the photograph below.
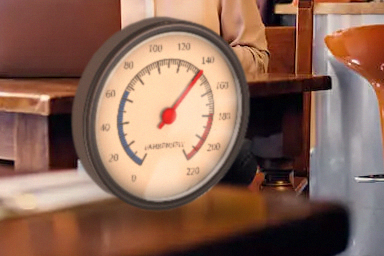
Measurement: 140 °F
